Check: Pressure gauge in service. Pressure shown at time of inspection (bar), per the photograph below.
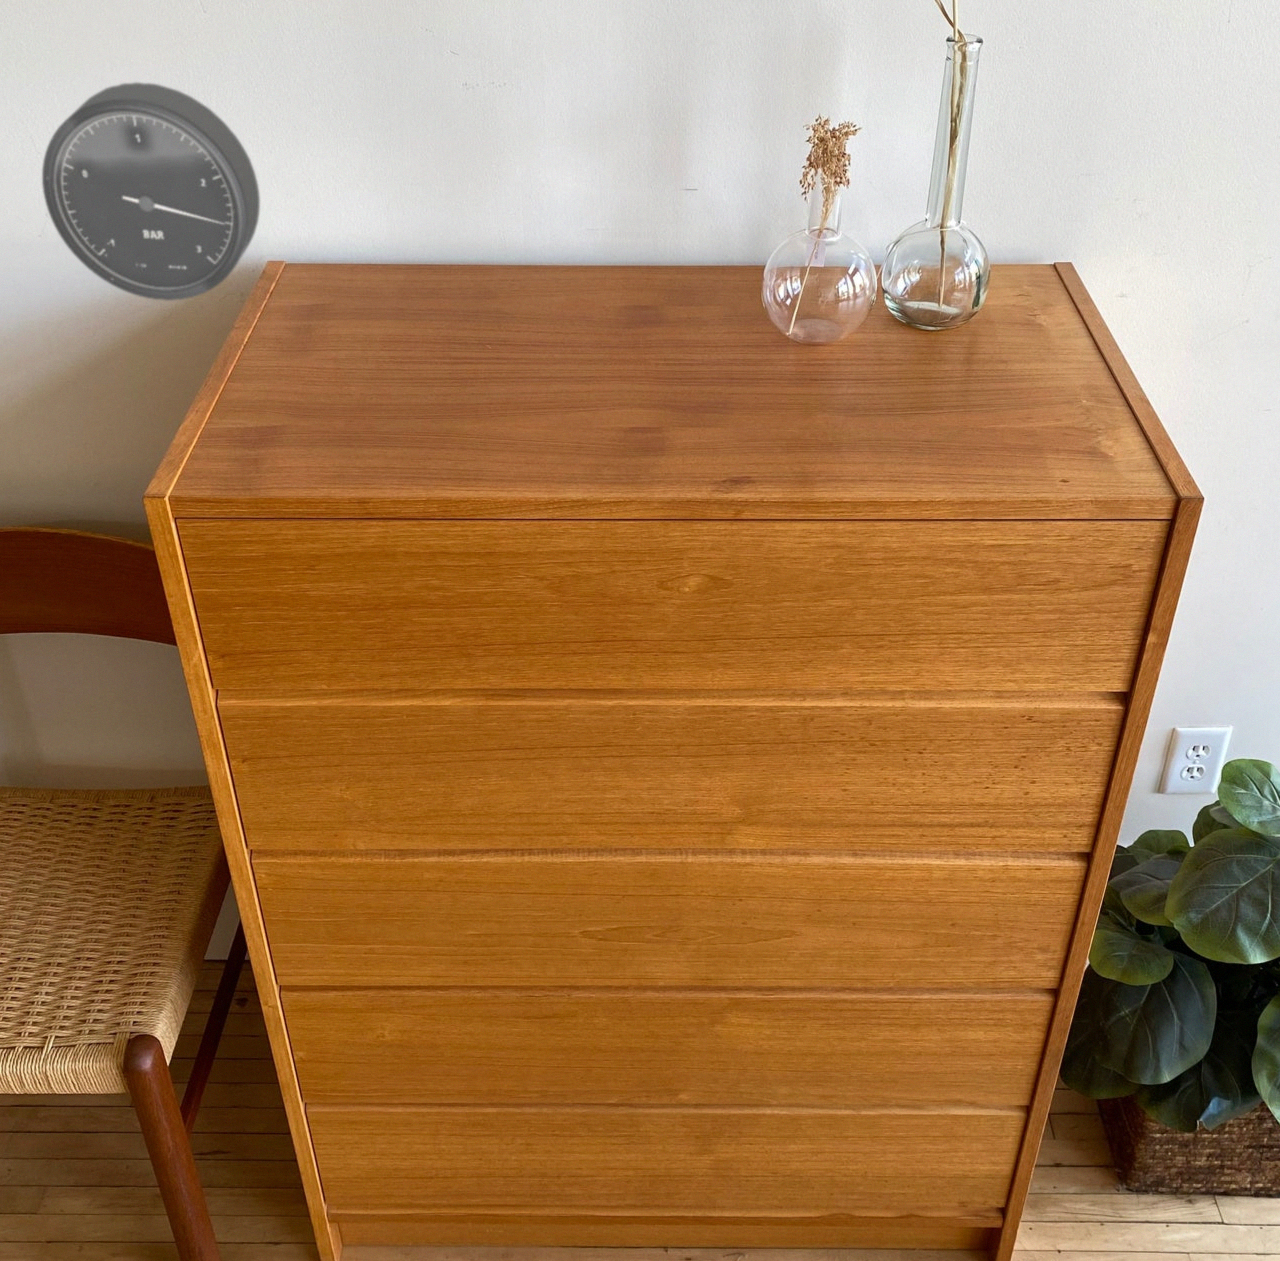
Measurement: 2.5 bar
